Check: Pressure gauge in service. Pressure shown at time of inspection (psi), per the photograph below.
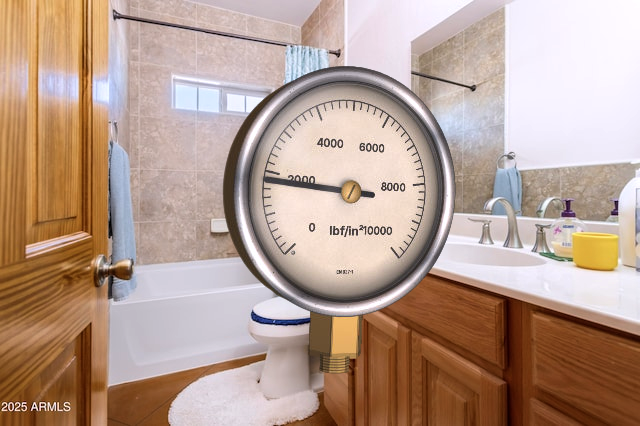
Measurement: 1800 psi
